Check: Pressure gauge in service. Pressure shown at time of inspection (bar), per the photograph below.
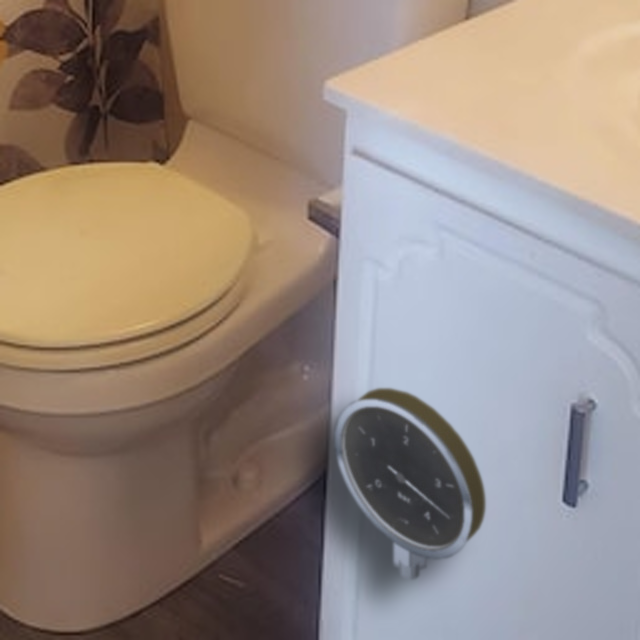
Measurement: 3.5 bar
